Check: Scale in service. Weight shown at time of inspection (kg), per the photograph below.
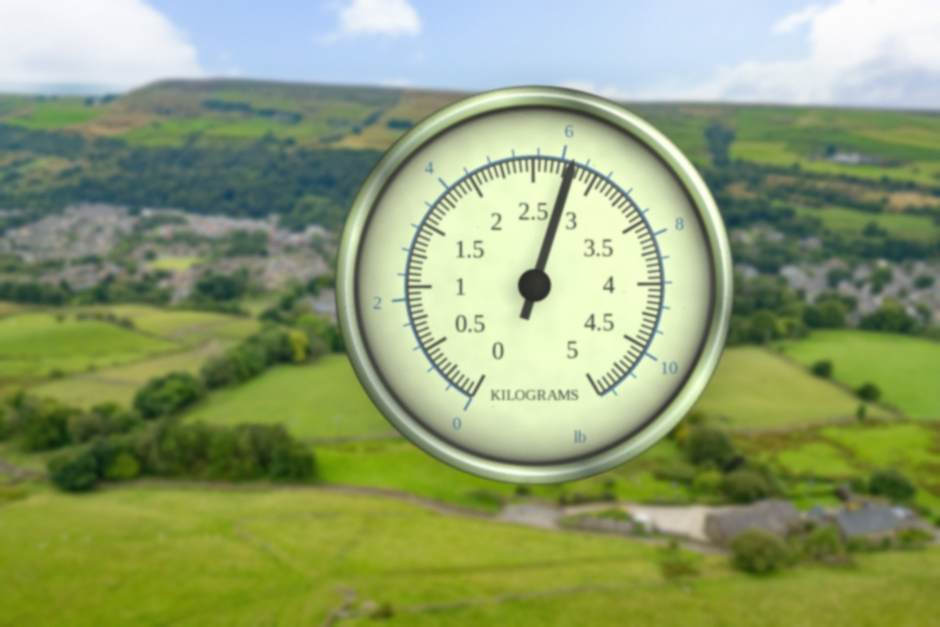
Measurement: 2.8 kg
